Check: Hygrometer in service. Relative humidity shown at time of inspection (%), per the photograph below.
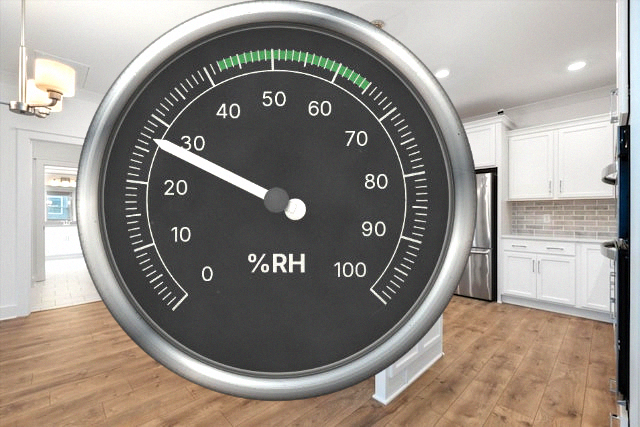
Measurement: 27 %
